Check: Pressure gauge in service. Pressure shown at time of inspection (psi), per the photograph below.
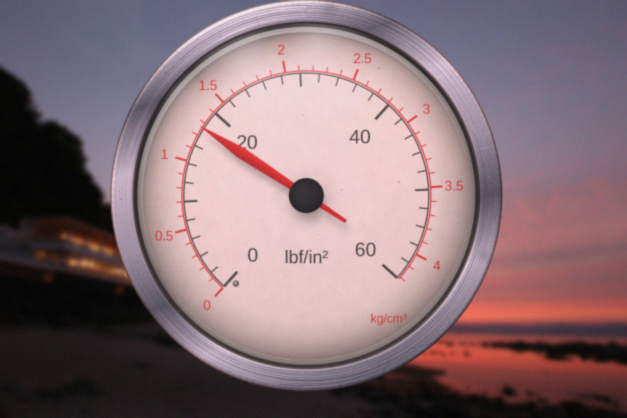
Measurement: 18 psi
